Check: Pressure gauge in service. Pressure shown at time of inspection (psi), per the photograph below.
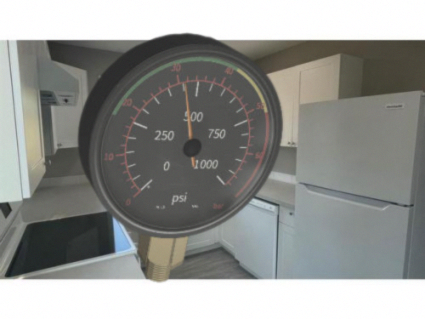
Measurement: 450 psi
